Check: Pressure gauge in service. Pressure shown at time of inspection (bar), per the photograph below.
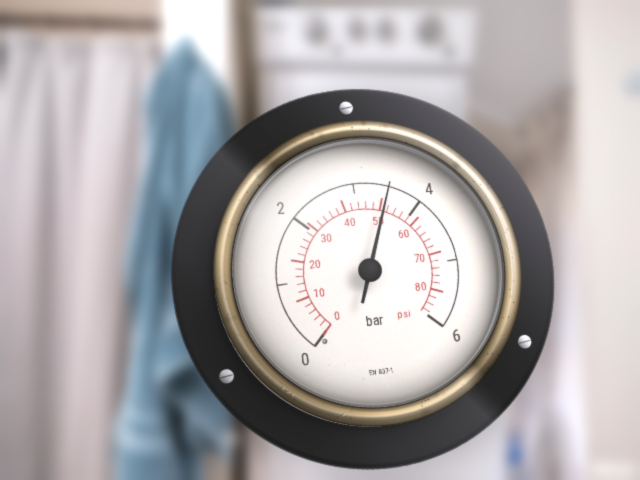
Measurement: 3.5 bar
